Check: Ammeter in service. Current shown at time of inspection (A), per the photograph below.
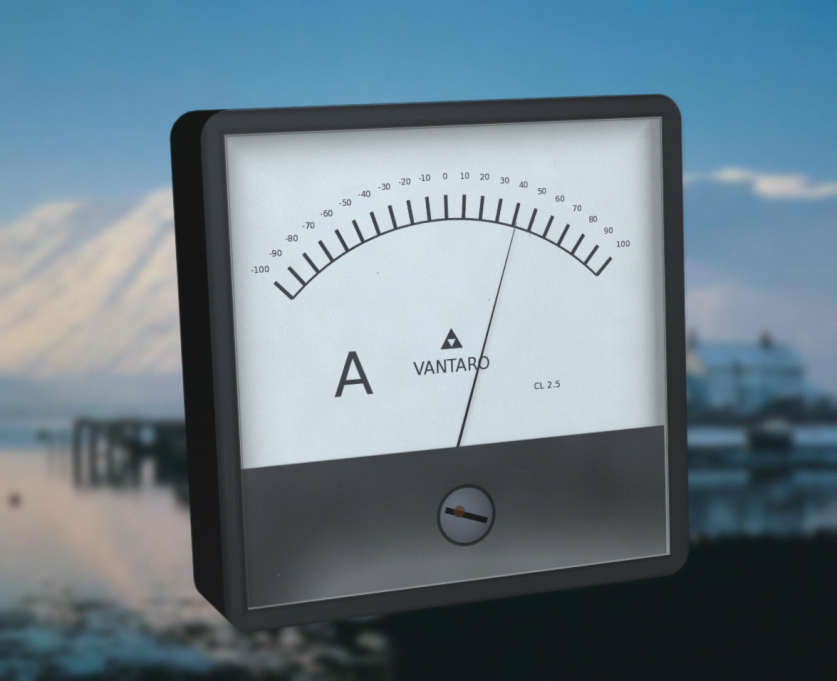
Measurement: 40 A
